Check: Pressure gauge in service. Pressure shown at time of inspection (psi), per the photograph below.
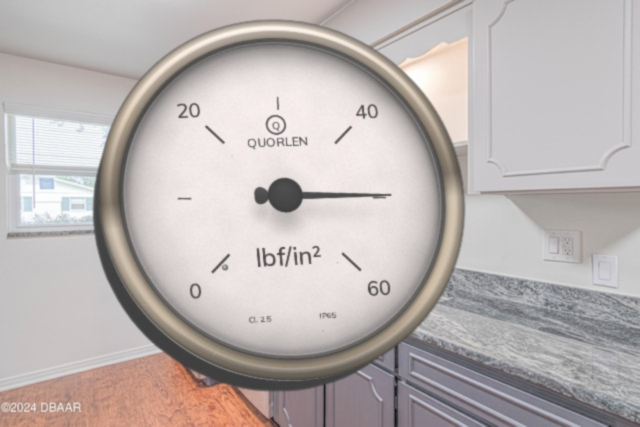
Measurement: 50 psi
